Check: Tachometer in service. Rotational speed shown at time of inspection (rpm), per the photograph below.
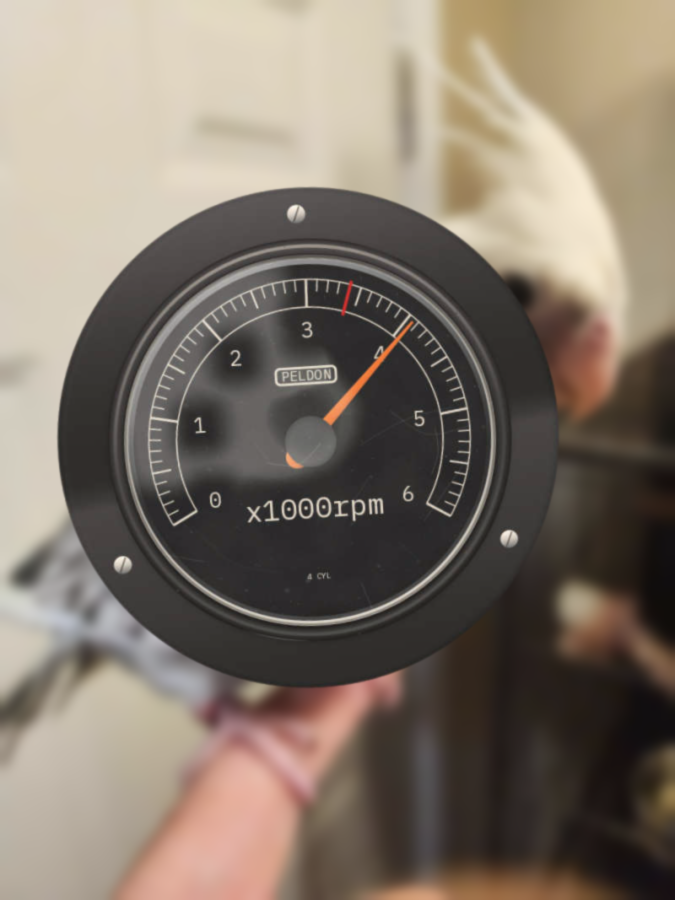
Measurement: 4050 rpm
